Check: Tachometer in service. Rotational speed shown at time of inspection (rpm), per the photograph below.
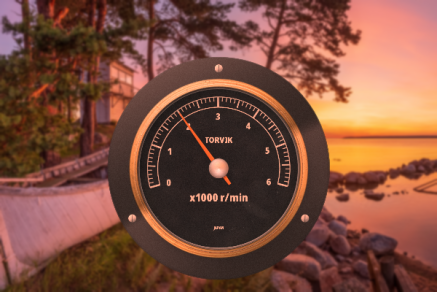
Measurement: 2000 rpm
